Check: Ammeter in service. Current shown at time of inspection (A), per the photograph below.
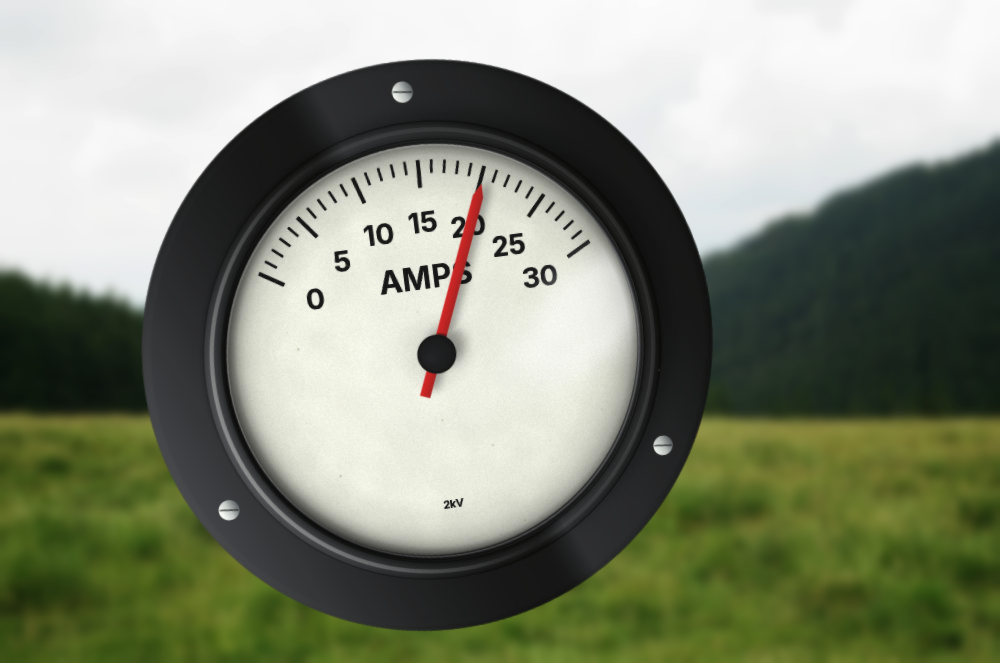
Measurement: 20 A
